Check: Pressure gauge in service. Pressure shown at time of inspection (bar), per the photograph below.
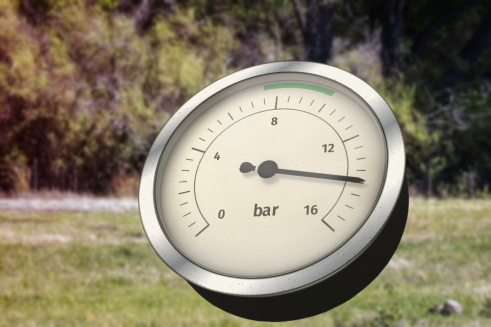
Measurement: 14 bar
